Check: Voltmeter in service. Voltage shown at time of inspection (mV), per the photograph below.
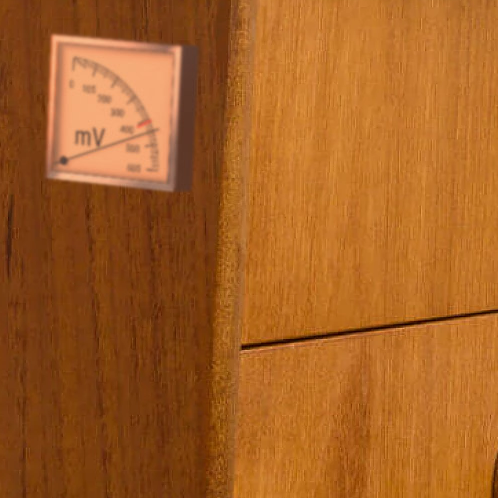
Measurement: 450 mV
